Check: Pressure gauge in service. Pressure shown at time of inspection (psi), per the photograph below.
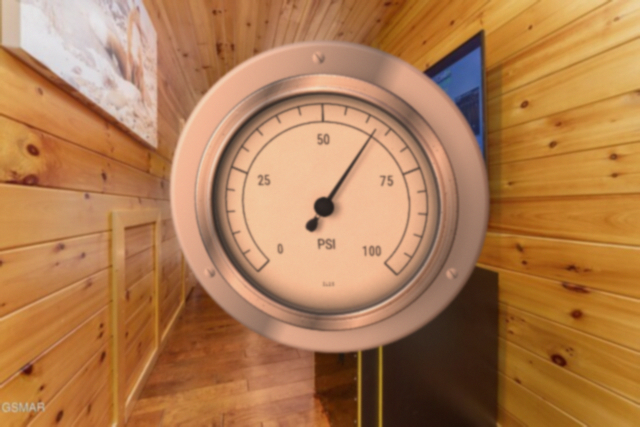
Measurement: 62.5 psi
